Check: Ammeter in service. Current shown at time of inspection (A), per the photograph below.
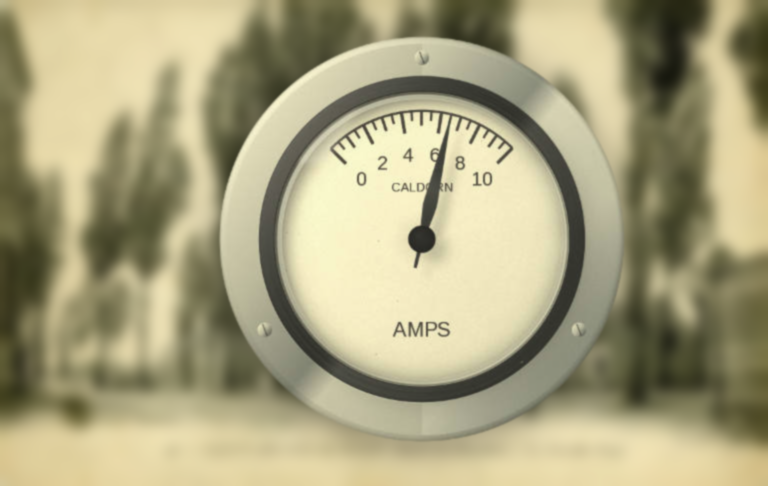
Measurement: 6.5 A
